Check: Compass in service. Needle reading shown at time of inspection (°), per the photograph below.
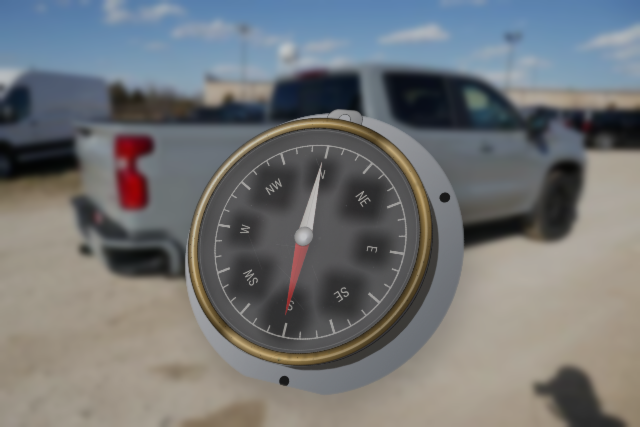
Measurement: 180 °
